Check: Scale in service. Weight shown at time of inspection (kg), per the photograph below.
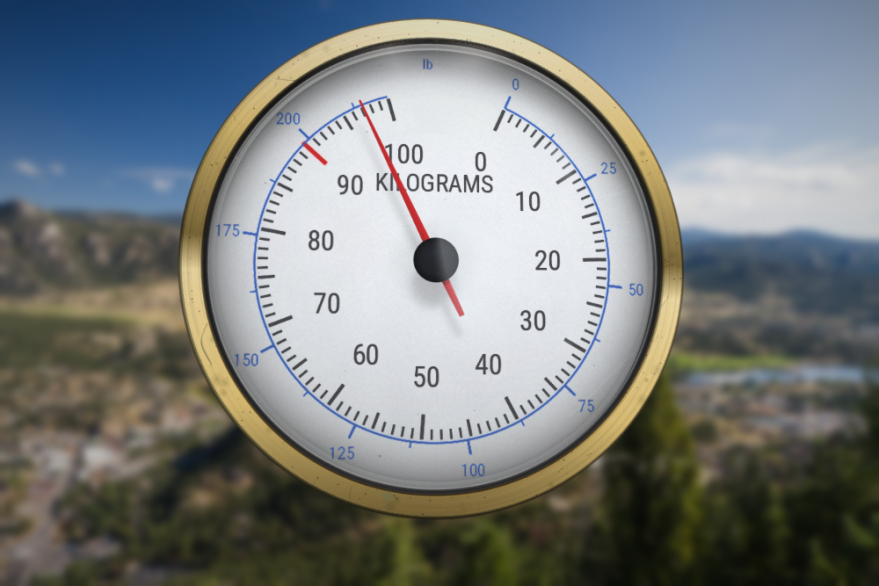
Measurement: 97 kg
